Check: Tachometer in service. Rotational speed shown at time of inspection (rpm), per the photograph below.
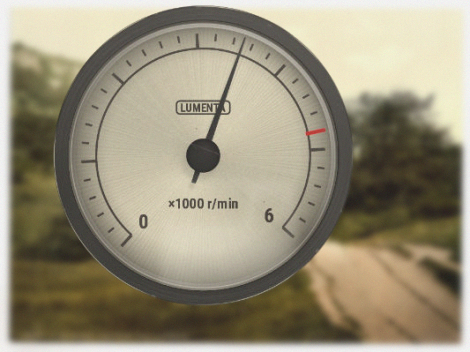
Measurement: 3500 rpm
